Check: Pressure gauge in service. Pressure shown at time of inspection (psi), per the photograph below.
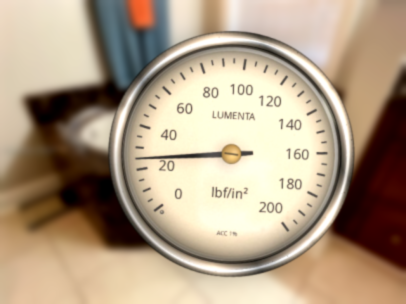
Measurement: 25 psi
